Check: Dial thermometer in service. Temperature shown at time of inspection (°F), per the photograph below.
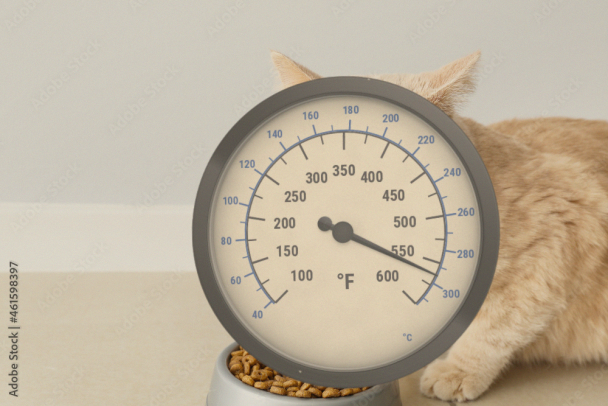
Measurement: 562.5 °F
